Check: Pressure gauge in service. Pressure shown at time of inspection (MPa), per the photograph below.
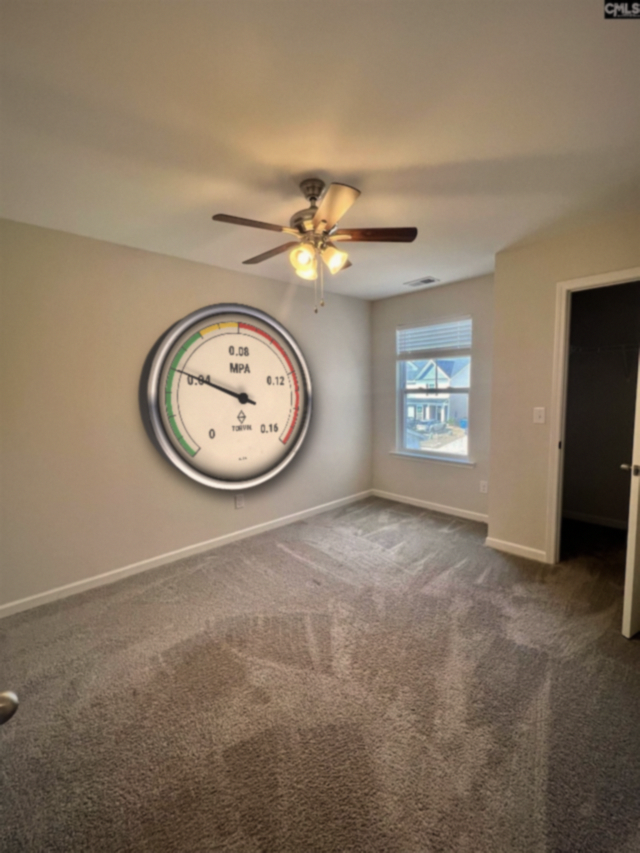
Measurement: 0.04 MPa
